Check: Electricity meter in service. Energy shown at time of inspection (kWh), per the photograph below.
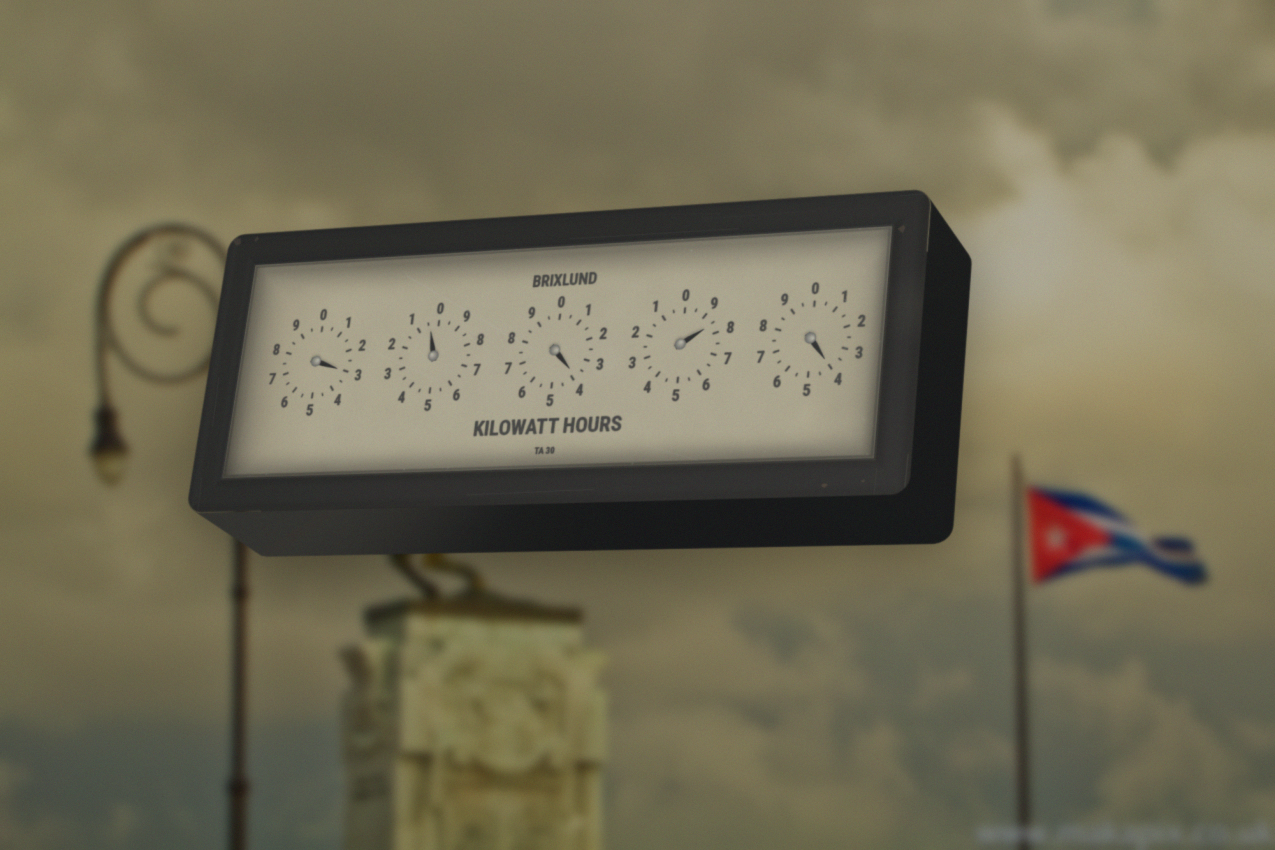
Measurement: 30384 kWh
